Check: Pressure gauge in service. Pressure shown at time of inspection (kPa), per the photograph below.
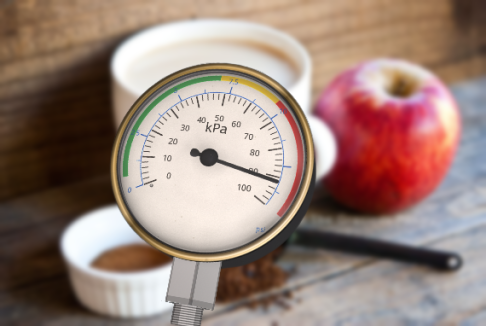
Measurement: 92 kPa
